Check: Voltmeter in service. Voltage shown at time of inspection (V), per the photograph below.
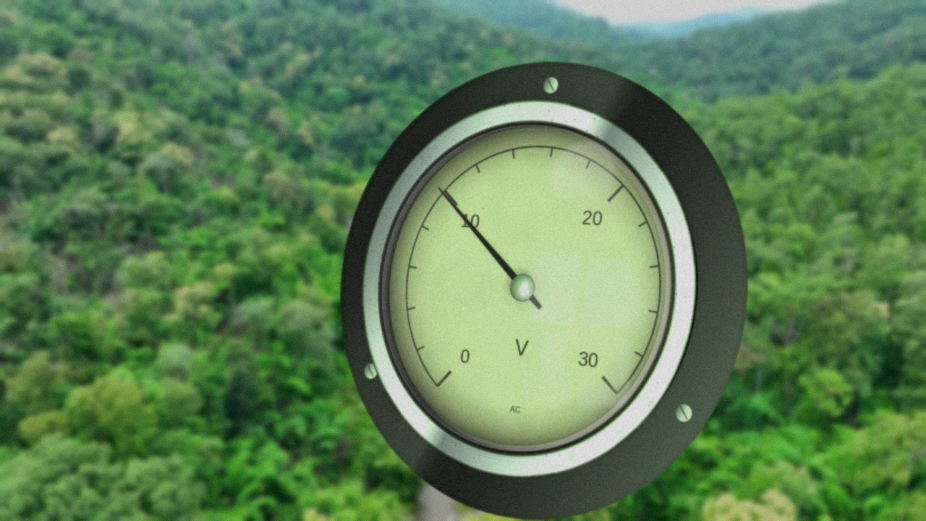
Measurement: 10 V
